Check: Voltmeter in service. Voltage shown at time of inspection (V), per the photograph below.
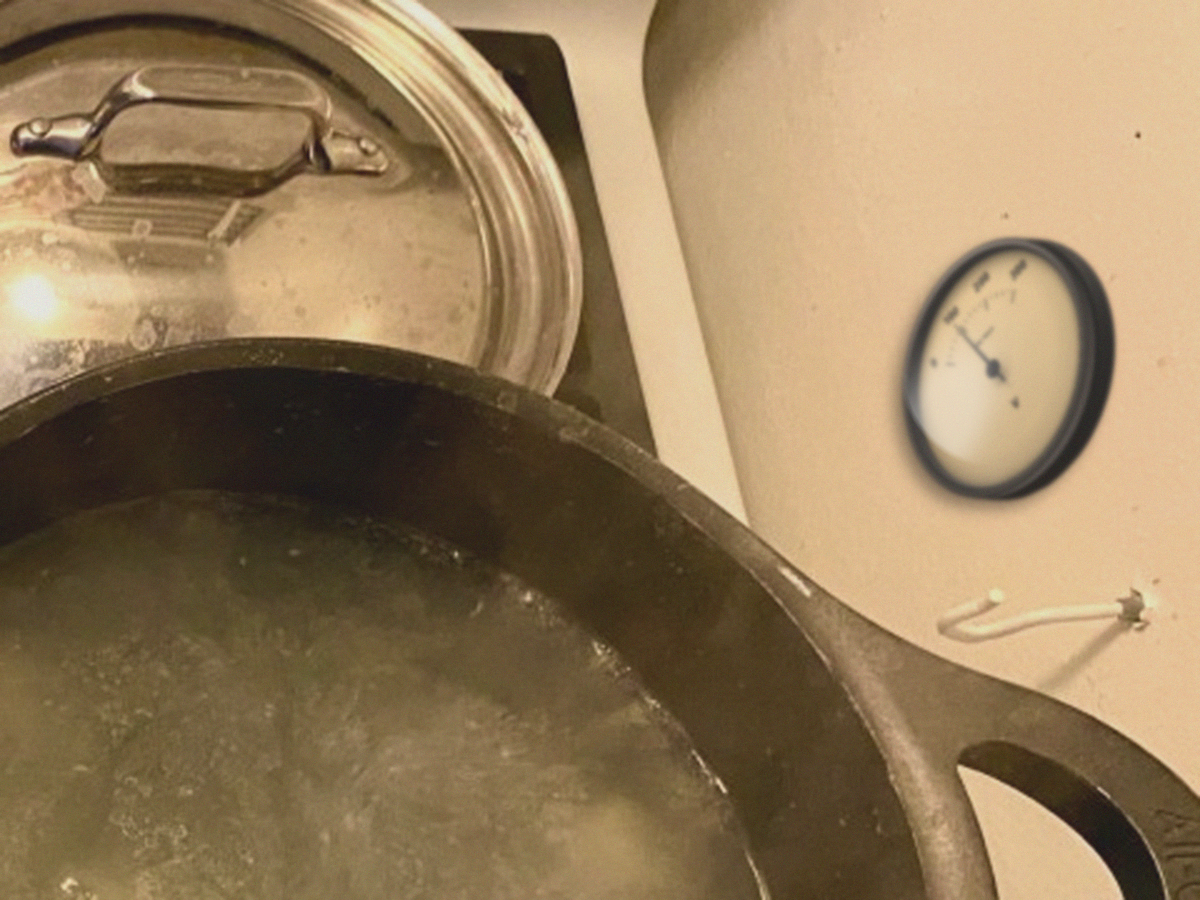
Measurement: 100 V
